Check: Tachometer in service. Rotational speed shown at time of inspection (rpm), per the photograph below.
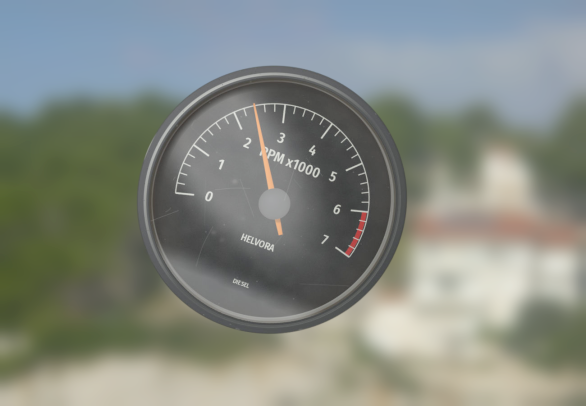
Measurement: 2400 rpm
